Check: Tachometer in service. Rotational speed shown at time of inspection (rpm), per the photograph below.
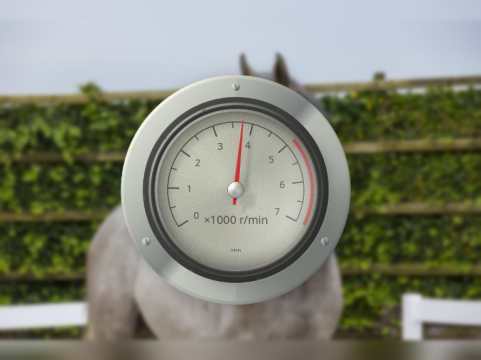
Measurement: 3750 rpm
